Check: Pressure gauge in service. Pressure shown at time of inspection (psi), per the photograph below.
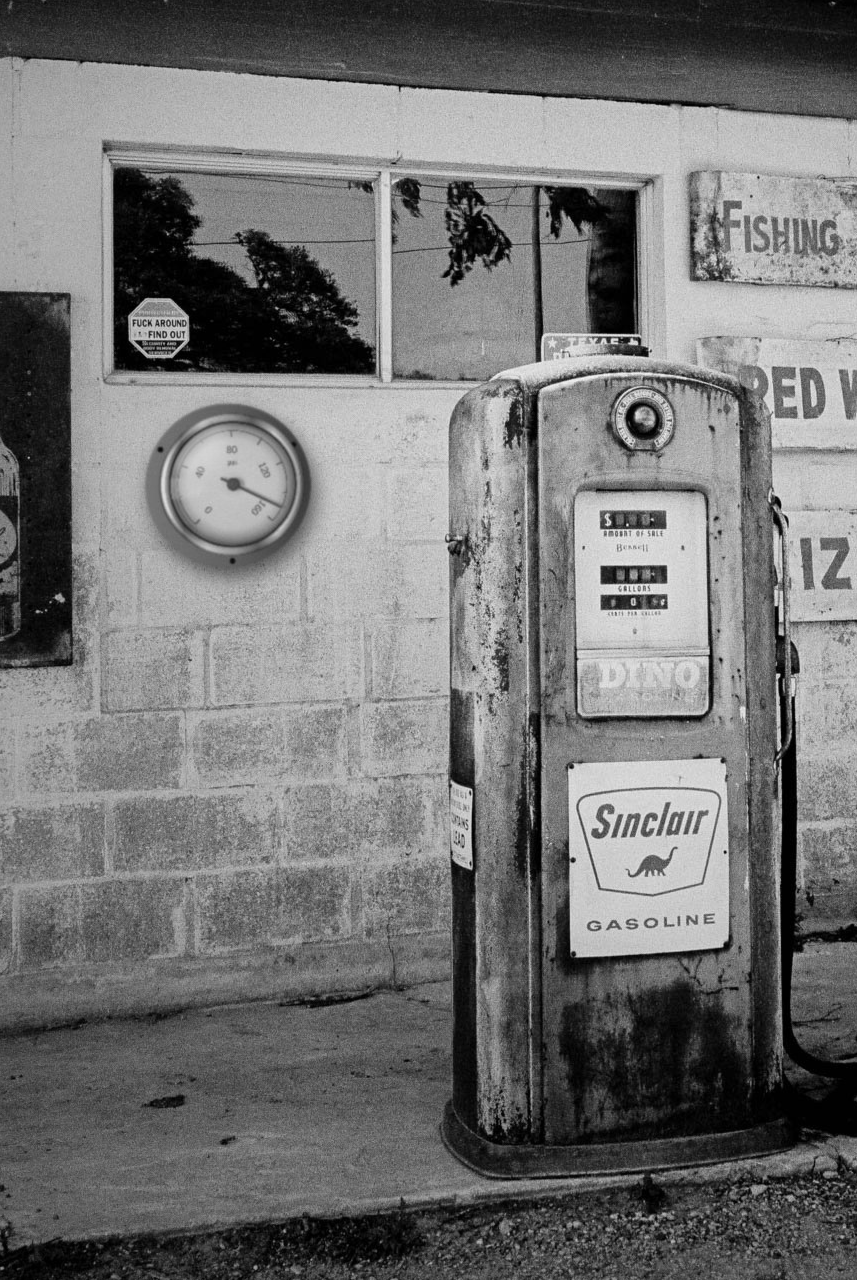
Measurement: 150 psi
